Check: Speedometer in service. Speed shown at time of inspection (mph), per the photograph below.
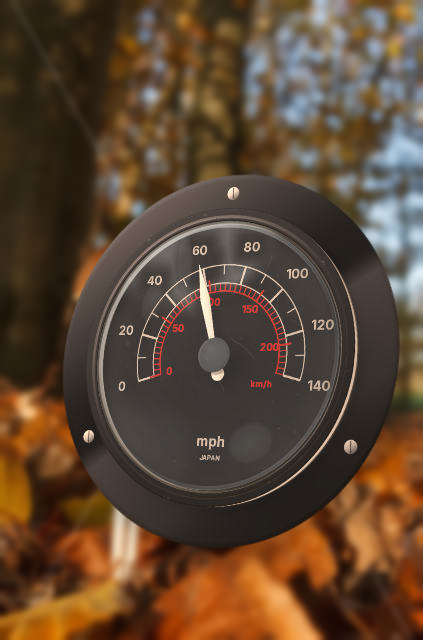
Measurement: 60 mph
